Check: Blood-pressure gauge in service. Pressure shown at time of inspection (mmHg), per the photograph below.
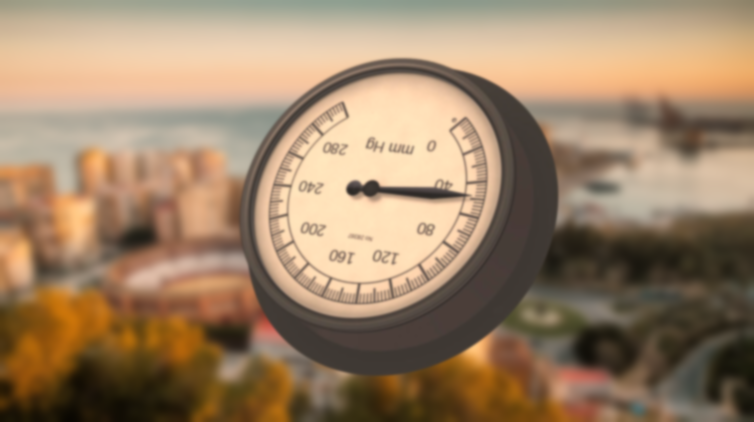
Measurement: 50 mmHg
